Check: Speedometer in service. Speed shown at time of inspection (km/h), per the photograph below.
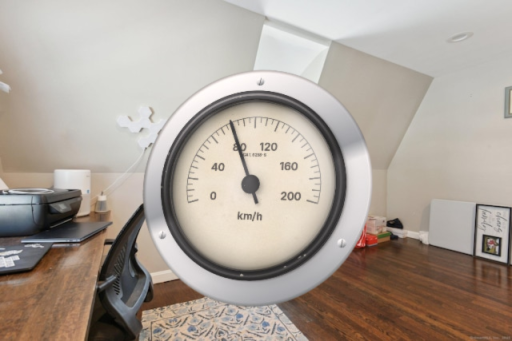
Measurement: 80 km/h
